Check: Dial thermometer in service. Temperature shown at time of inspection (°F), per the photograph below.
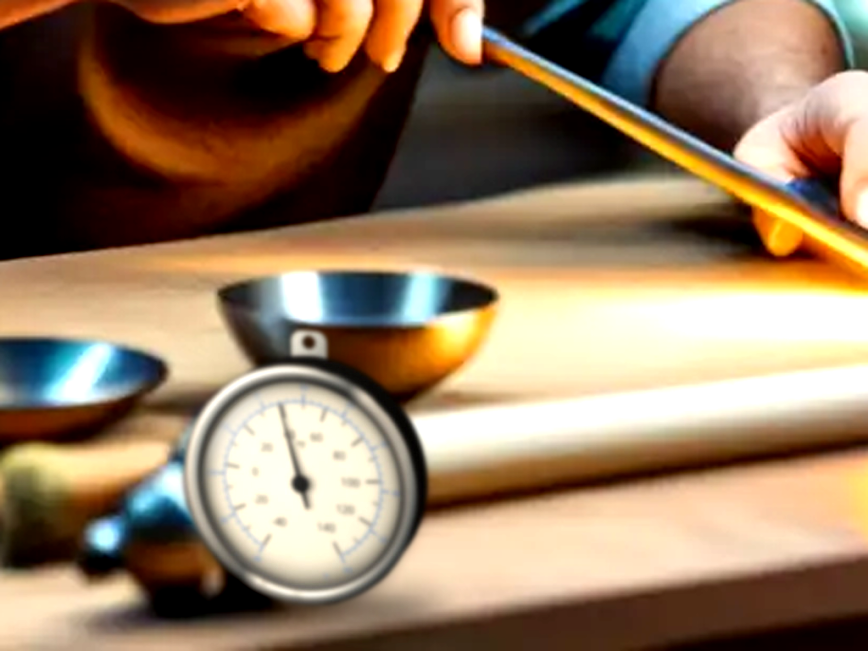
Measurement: 40 °F
